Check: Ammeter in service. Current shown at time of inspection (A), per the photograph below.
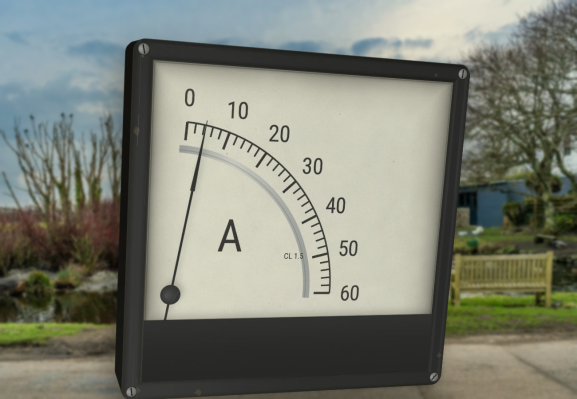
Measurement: 4 A
